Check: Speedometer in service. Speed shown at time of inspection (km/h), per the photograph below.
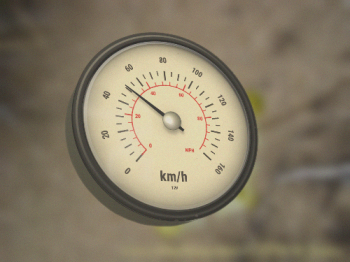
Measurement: 50 km/h
